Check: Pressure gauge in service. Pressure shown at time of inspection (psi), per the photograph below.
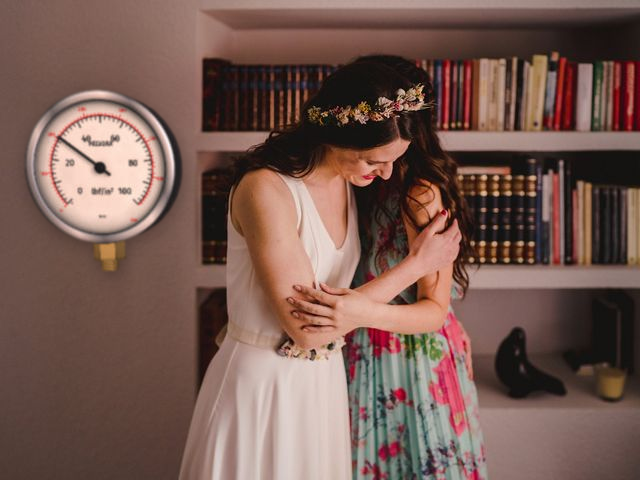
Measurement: 30 psi
